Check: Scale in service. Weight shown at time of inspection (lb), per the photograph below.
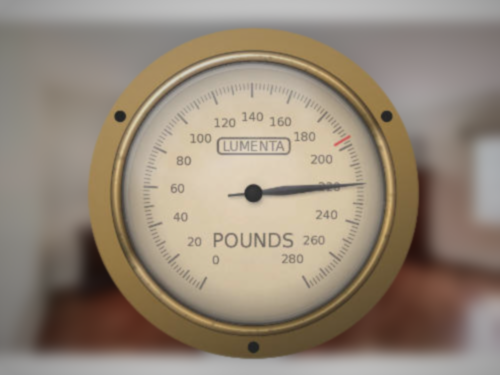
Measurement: 220 lb
